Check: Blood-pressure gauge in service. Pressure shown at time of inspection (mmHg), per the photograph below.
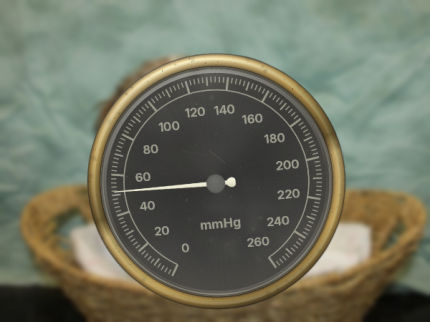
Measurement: 52 mmHg
